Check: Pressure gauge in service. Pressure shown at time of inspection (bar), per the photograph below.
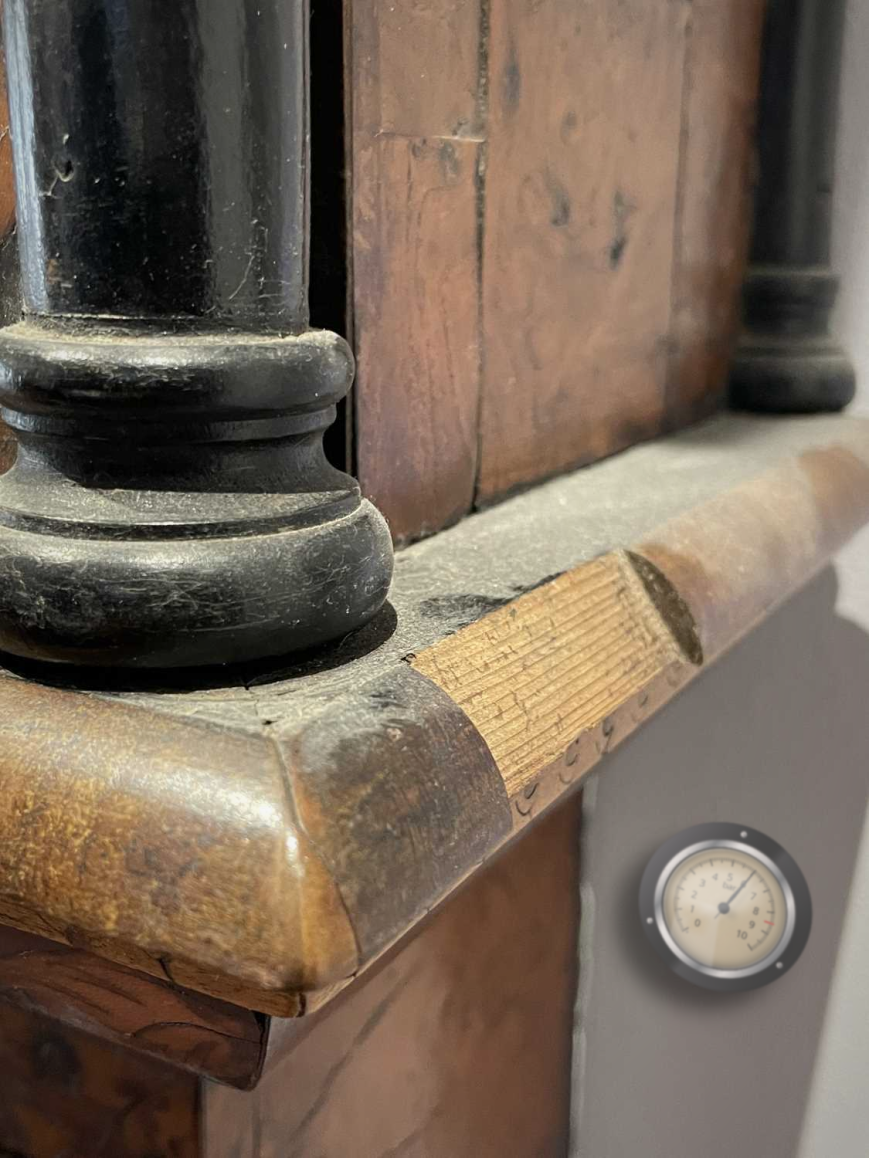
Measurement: 6 bar
